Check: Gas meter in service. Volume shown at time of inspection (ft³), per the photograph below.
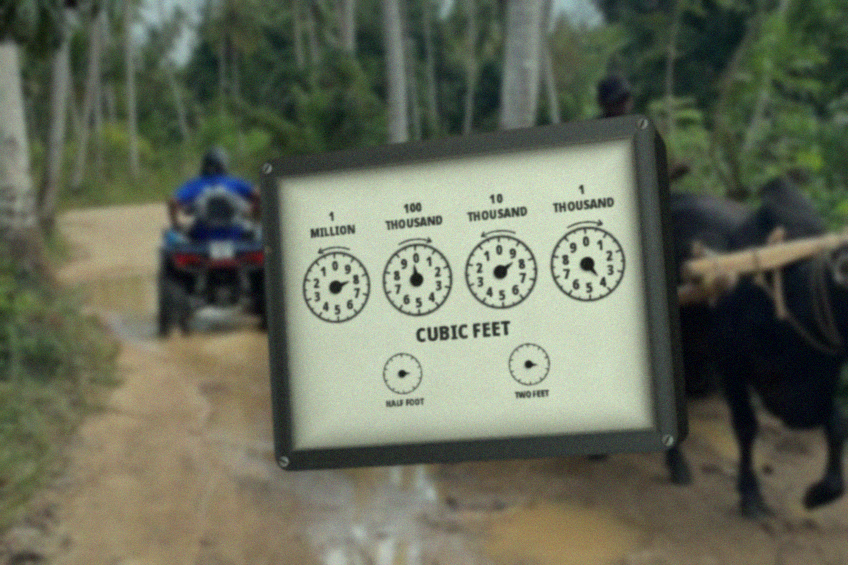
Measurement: 798400 ft³
